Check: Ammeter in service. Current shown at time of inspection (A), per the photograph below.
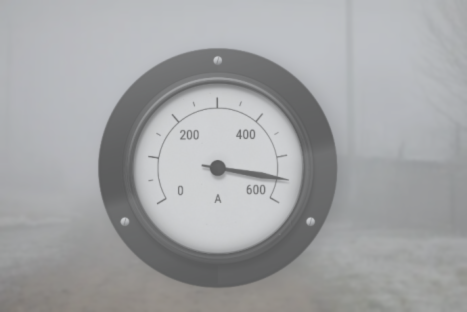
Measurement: 550 A
